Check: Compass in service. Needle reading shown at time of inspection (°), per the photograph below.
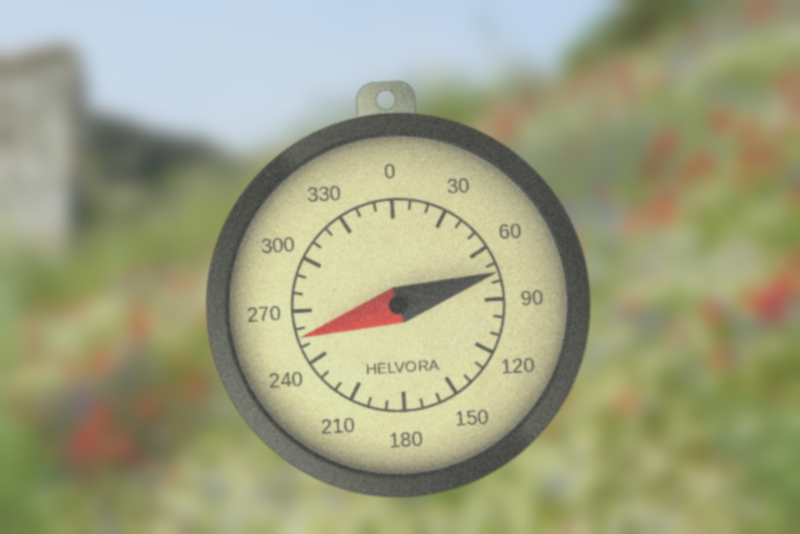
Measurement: 255 °
